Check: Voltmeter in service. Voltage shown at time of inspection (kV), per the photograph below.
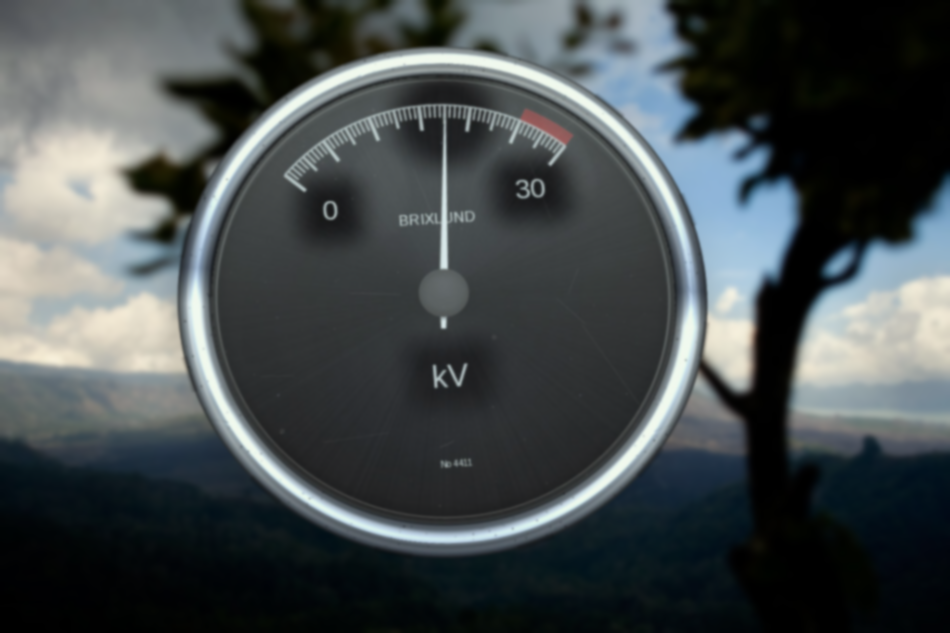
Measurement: 17.5 kV
